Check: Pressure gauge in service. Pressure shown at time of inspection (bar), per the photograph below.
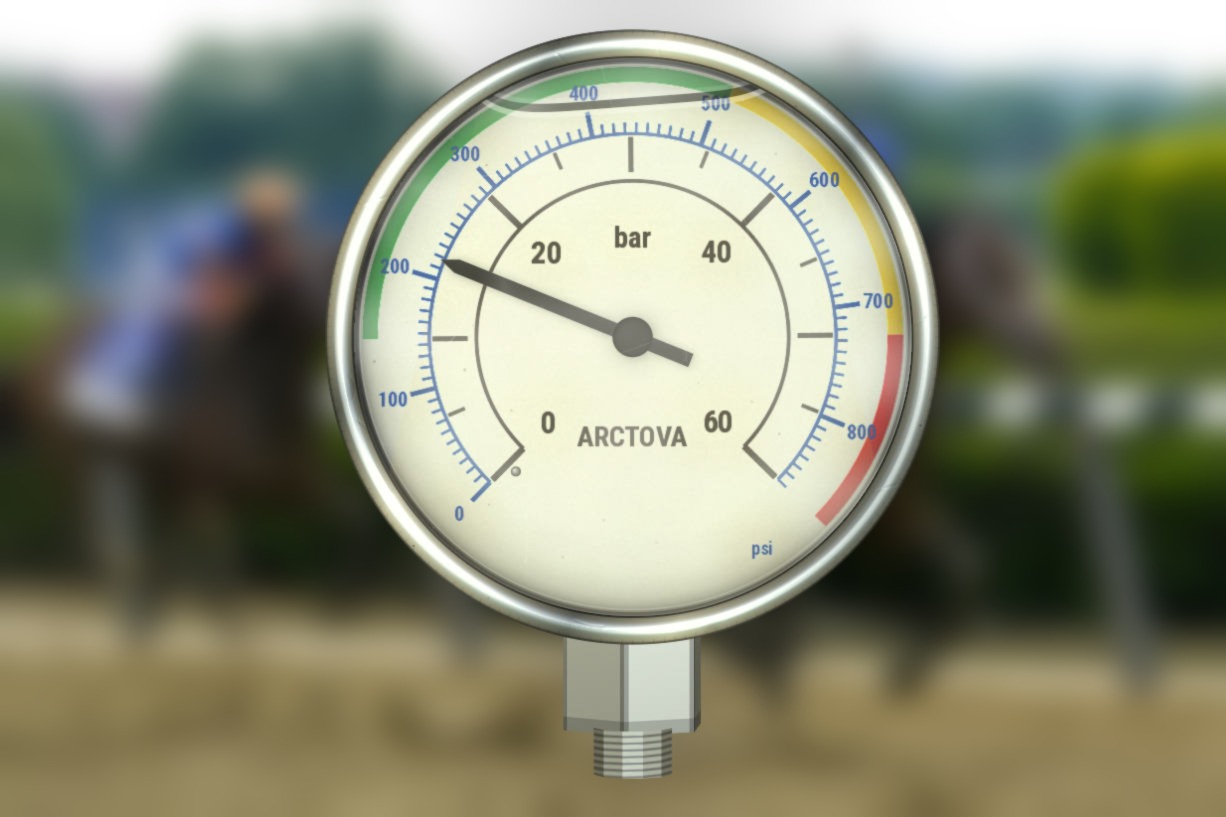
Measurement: 15 bar
